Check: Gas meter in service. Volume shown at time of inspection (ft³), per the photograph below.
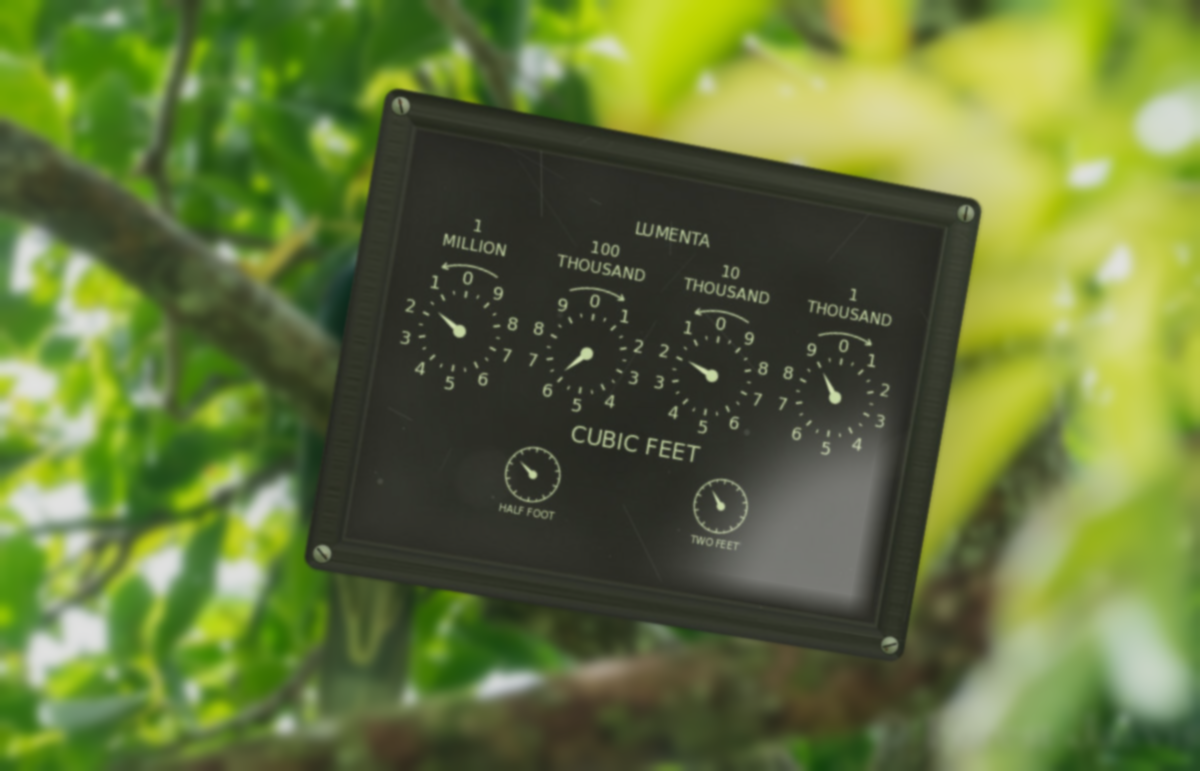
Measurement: 161900 ft³
